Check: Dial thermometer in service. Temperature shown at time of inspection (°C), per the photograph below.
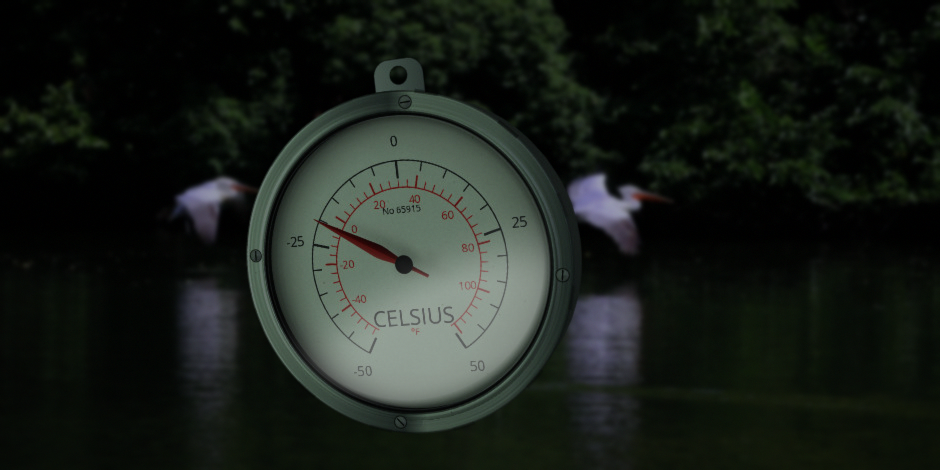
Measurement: -20 °C
